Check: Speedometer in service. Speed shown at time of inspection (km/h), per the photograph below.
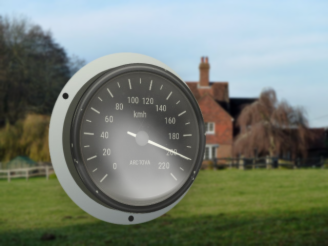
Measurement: 200 km/h
